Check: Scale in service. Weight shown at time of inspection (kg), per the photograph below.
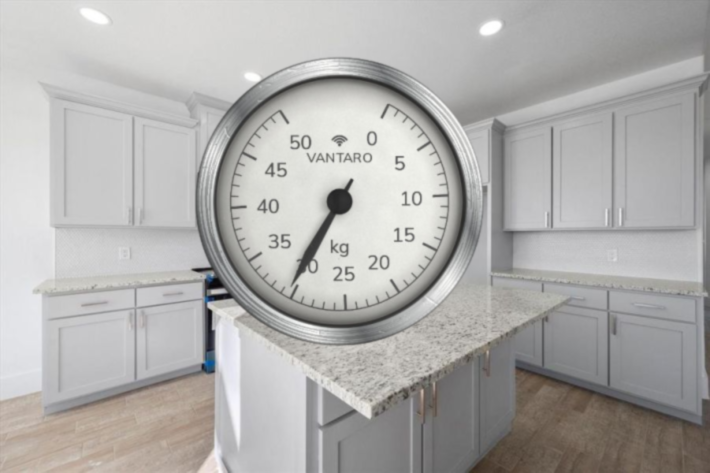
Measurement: 30.5 kg
